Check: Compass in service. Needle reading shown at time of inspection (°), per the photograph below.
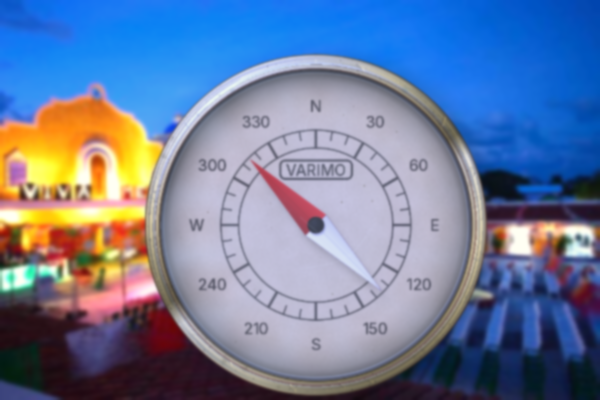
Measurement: 315 °
